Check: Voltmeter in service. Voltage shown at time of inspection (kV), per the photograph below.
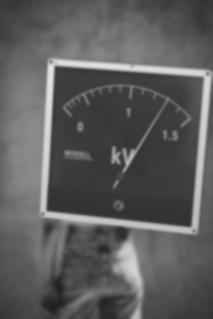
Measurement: 1.3 kV
